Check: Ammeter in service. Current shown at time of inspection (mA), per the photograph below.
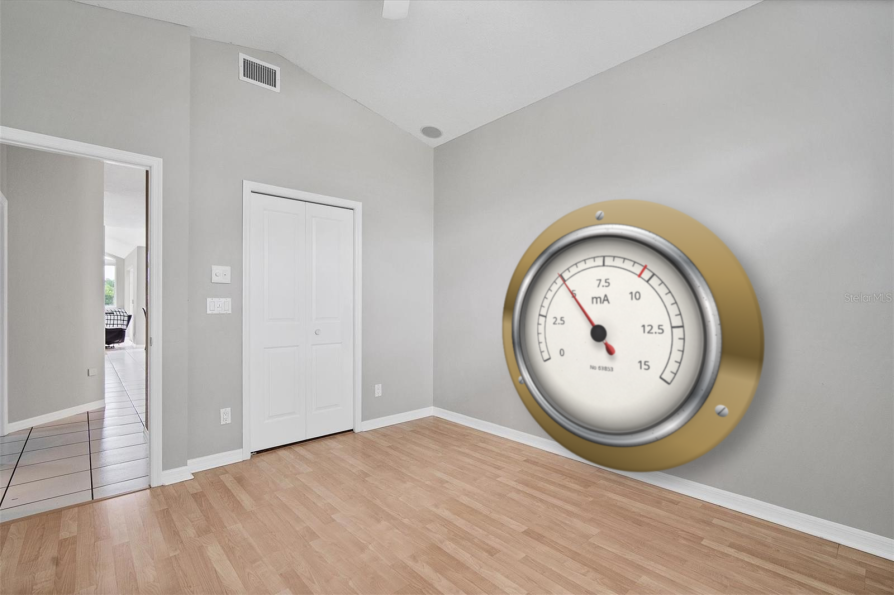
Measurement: 5 mA
